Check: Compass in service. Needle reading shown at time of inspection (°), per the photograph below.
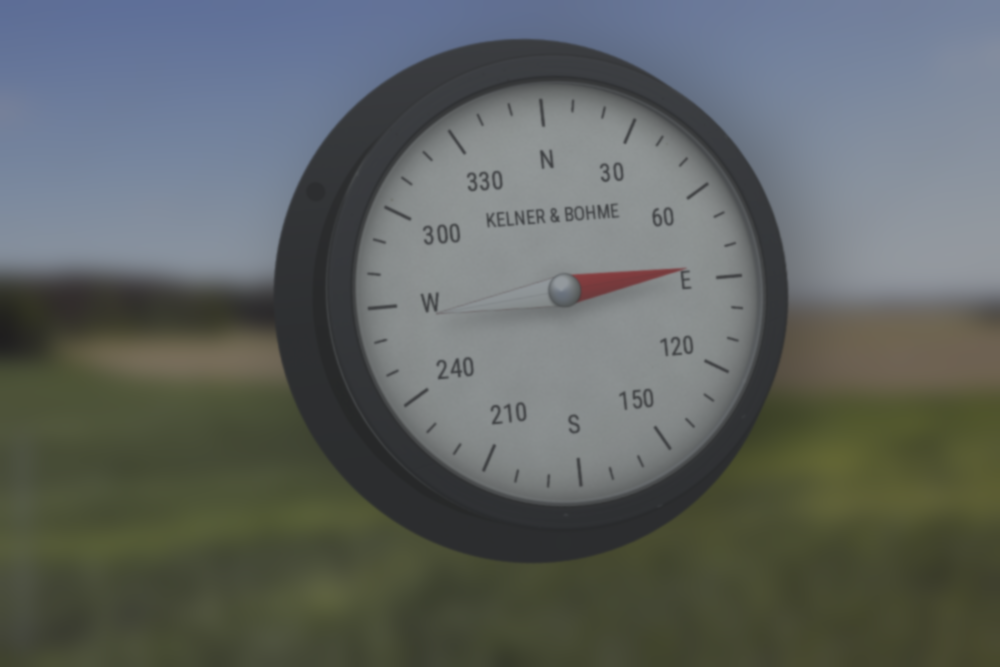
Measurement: 85 °
